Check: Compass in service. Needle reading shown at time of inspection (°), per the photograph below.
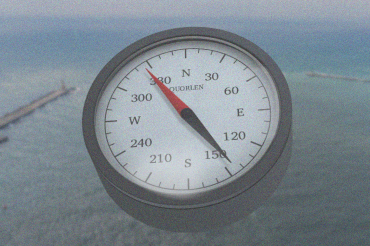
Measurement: 325 °
